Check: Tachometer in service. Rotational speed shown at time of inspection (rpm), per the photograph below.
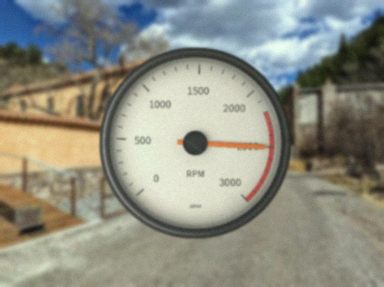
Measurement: 2500 rpm
